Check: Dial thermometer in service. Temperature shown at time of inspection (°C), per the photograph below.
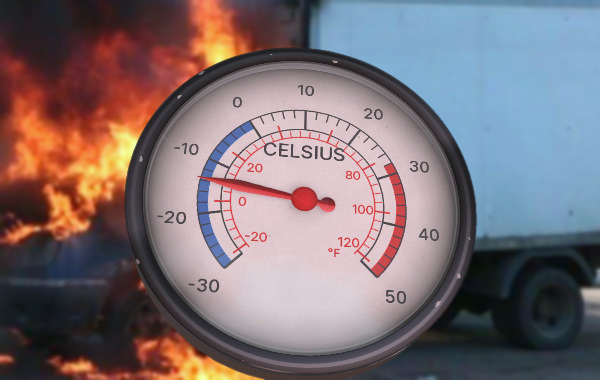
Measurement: -14 °C
